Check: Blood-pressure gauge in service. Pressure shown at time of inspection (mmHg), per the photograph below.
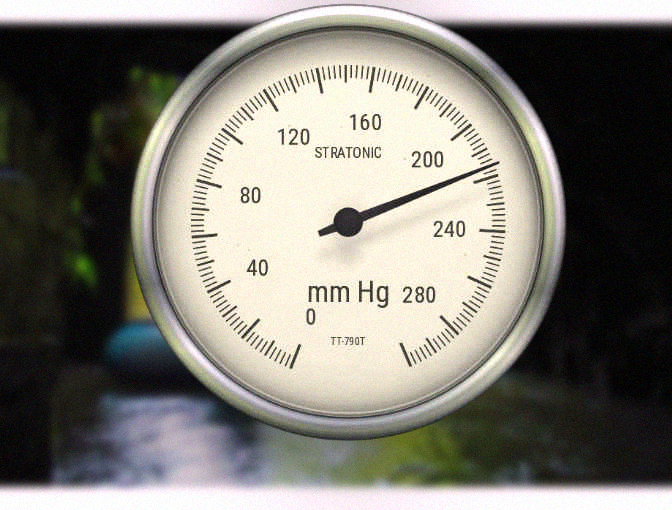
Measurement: 216 mmHg
